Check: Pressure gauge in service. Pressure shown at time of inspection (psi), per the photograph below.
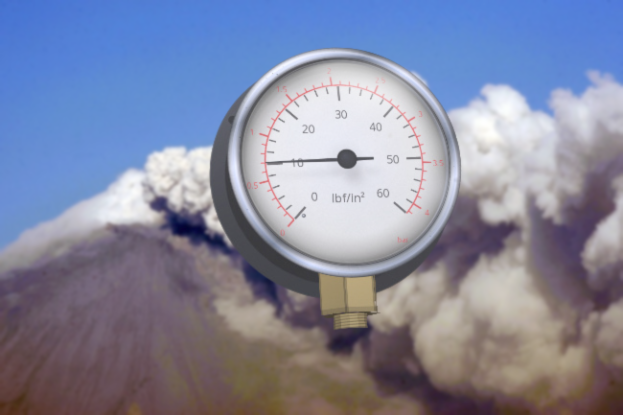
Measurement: 10 psi
